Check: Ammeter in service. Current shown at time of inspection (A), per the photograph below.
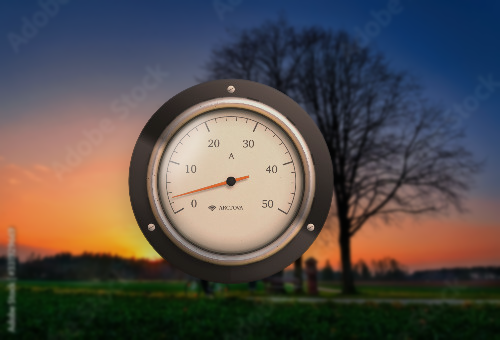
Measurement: 3 A
